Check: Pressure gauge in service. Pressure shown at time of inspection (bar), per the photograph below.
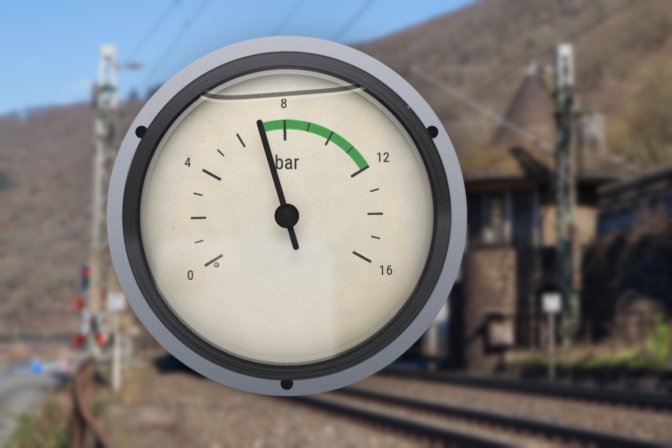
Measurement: 7 bar
